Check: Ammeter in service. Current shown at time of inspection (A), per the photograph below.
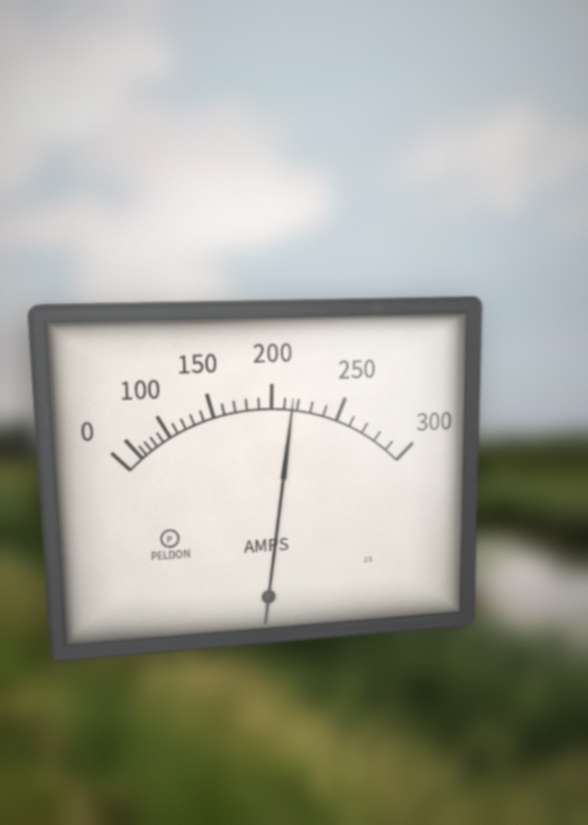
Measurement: 215 A
